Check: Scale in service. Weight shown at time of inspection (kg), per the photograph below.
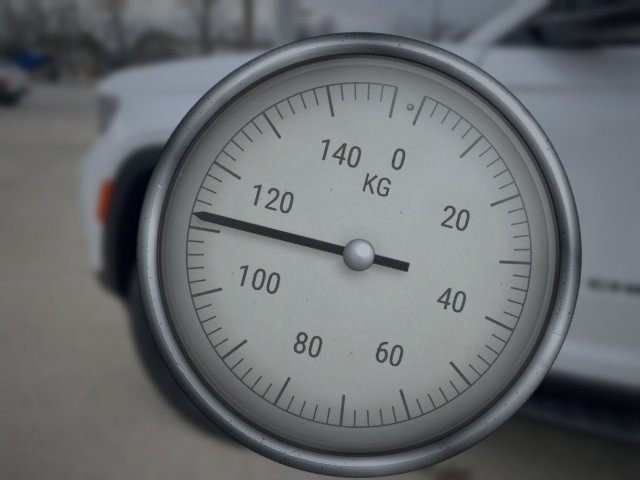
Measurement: 112 kg
